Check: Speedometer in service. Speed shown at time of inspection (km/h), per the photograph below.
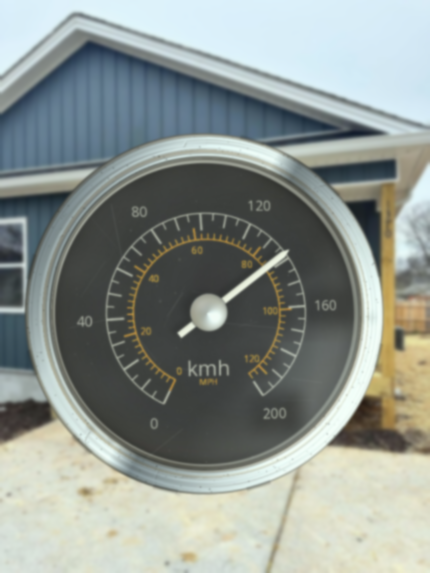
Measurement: 137.5 km/h
